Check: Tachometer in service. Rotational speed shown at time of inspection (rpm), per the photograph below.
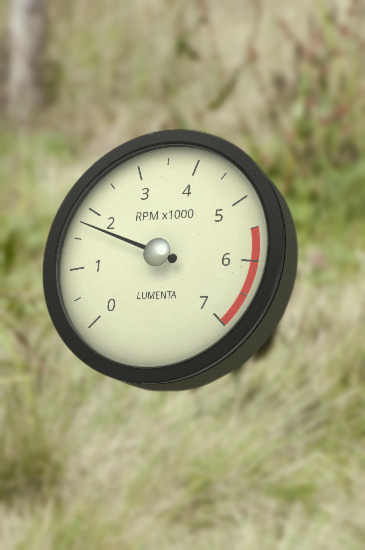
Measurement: 1750 rpm
